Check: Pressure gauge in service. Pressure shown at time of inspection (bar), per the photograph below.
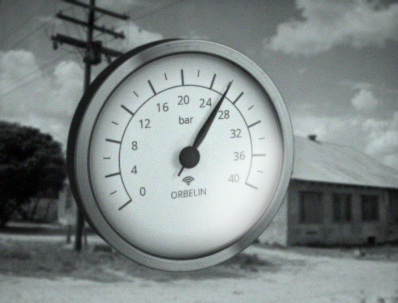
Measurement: 26 bar
